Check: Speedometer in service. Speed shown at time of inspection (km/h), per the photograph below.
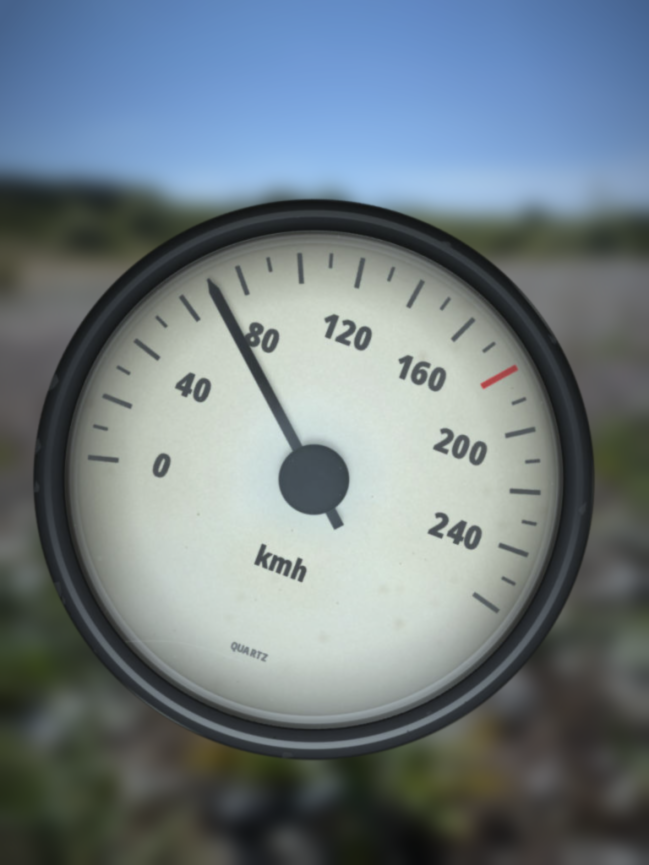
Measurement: 70 km/h
